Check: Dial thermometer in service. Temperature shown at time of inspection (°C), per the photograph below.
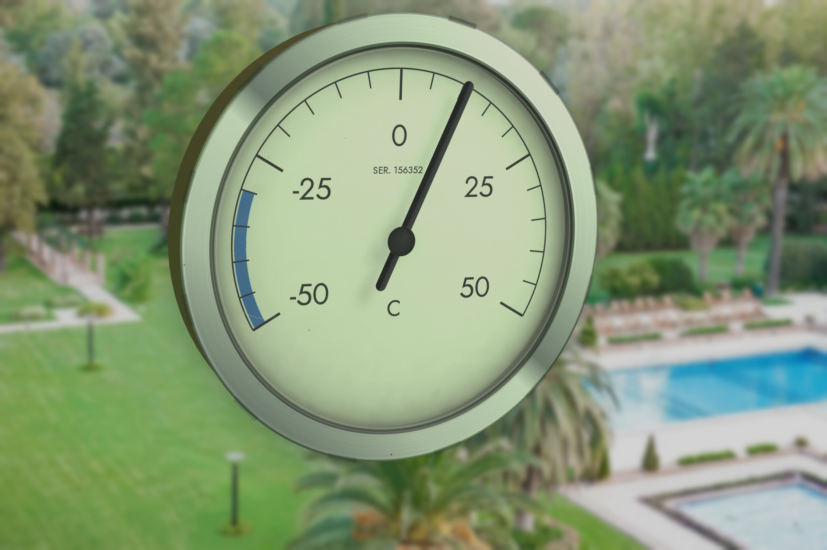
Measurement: 10 °C
